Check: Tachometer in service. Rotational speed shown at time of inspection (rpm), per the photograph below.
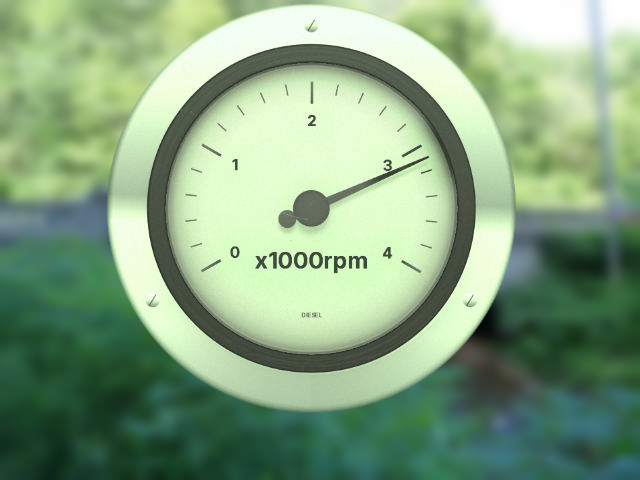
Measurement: 3100 rpm
